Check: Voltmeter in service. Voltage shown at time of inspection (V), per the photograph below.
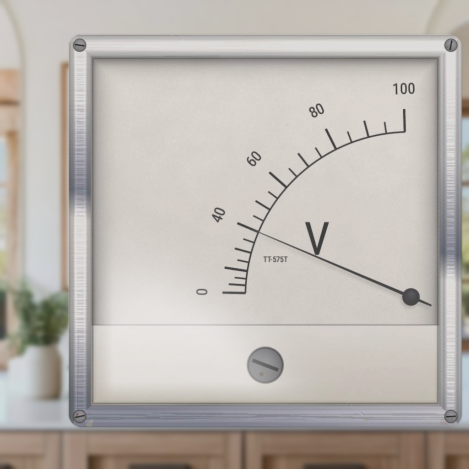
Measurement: 40 V
